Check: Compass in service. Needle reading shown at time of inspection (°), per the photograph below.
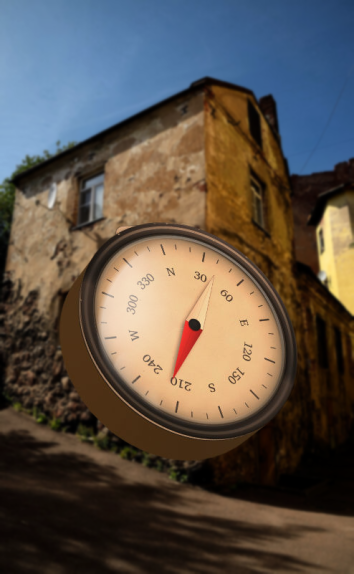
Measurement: 220 °
